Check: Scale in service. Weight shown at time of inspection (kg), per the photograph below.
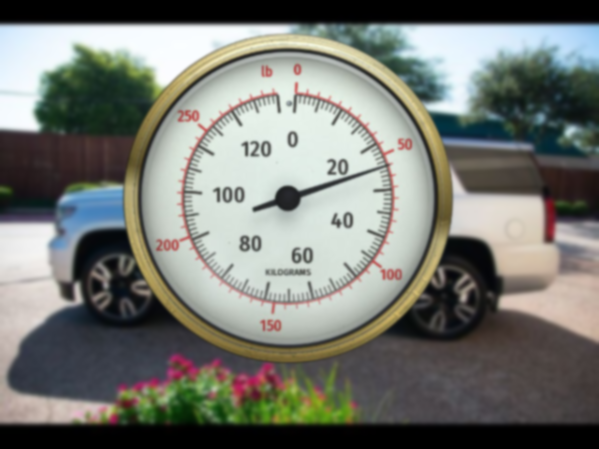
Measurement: 25 kg
